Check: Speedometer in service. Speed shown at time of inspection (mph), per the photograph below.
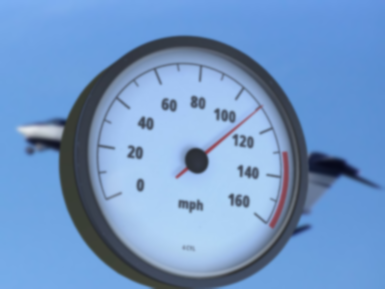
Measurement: 110 mph
